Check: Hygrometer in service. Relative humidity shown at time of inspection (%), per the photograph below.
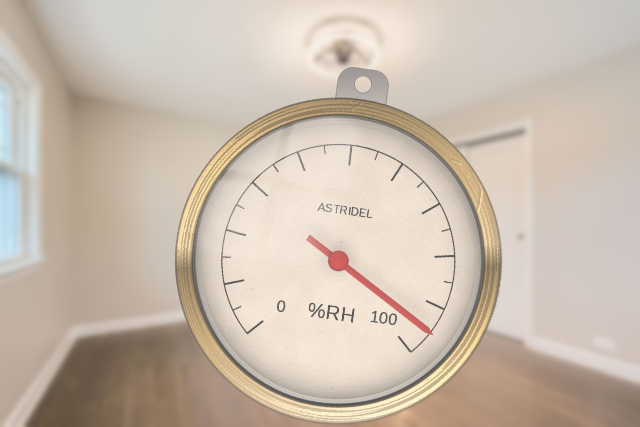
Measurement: 95 %
